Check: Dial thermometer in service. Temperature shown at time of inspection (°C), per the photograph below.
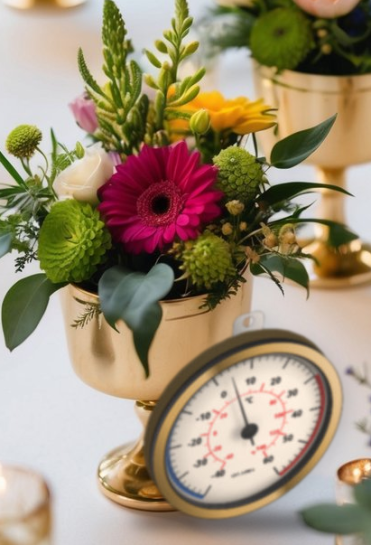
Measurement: 4 °C
